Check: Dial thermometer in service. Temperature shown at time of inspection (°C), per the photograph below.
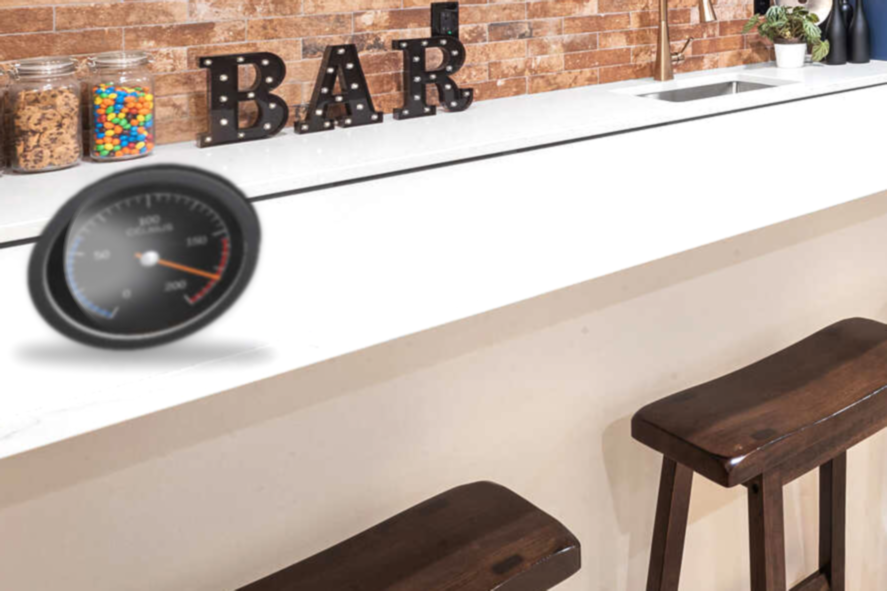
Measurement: 180 °C
